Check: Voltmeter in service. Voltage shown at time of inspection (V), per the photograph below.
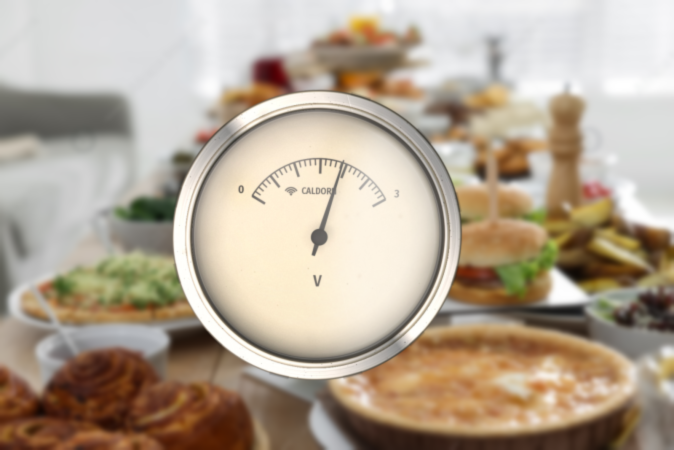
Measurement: 1.9 V
